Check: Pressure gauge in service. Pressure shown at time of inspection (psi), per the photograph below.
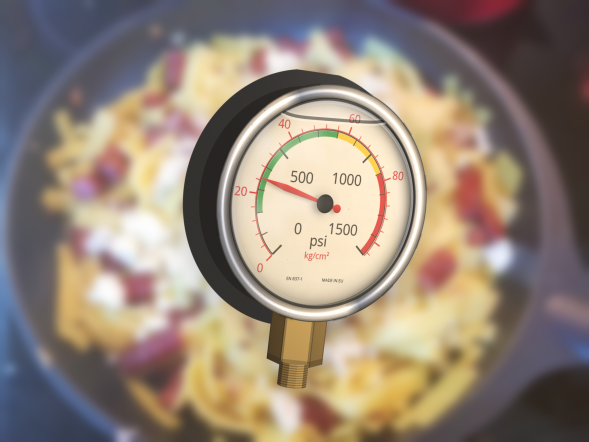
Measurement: 350 psi
